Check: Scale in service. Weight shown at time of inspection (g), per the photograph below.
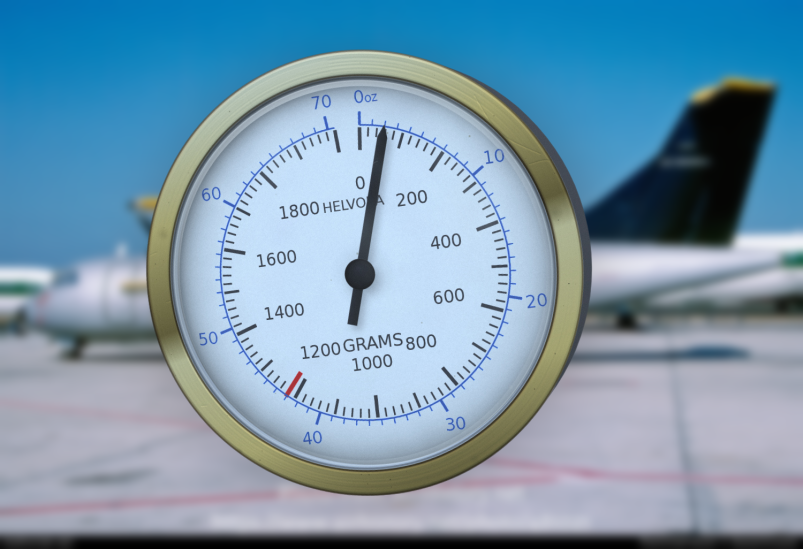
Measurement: 60 g
